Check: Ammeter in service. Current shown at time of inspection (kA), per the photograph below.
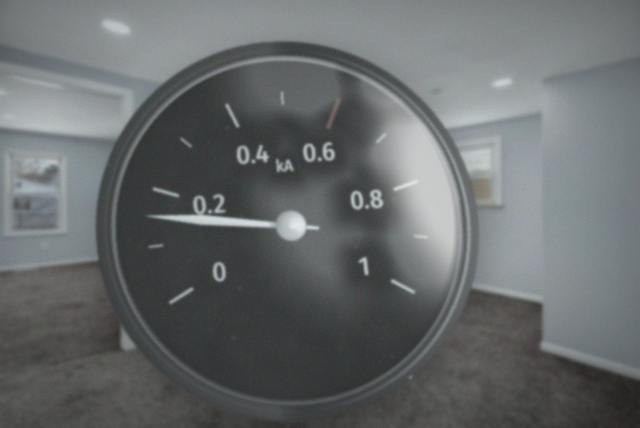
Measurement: 0.15 kA
